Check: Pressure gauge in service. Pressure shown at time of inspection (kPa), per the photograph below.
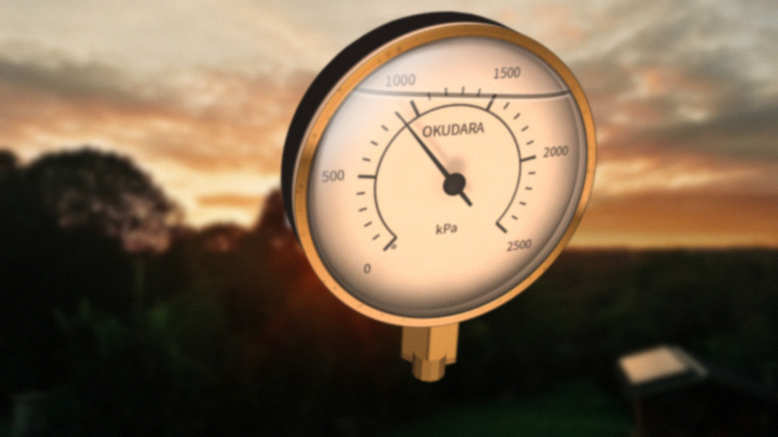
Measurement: 900 kPa
